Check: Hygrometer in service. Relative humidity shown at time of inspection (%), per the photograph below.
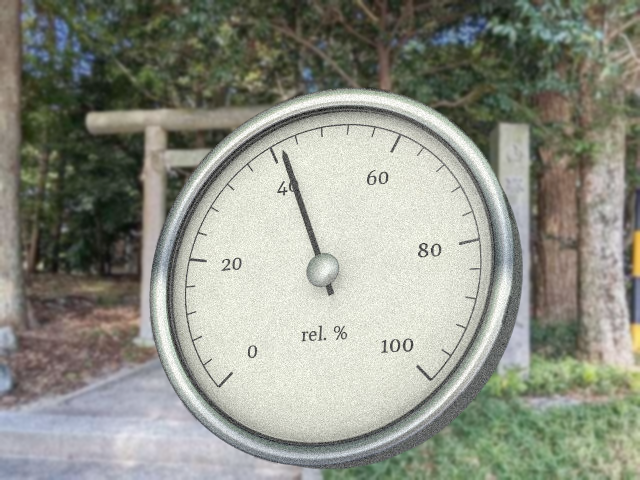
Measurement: 42 %
